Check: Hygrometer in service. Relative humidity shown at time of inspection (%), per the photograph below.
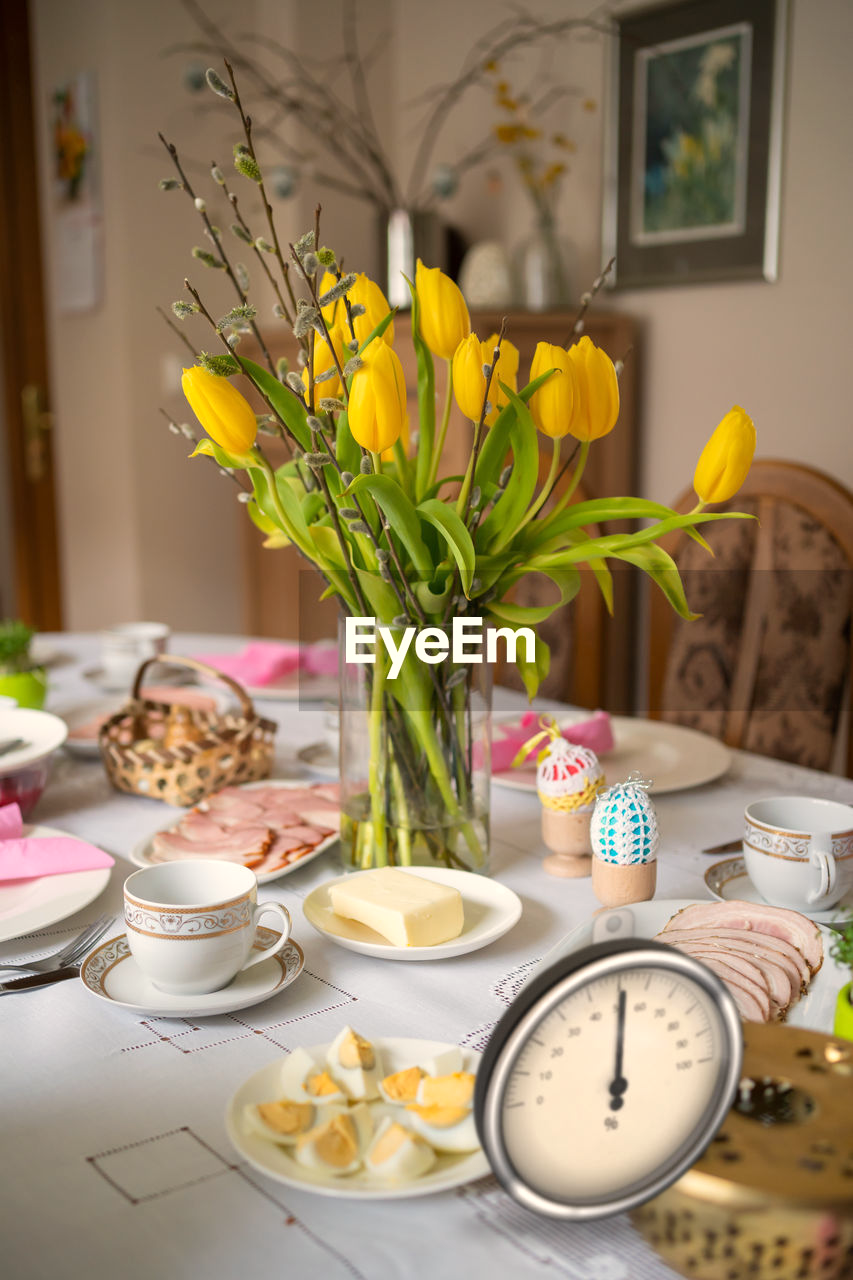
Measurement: 50 %
